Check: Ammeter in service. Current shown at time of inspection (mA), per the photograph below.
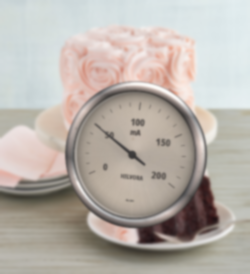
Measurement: 50 mA
